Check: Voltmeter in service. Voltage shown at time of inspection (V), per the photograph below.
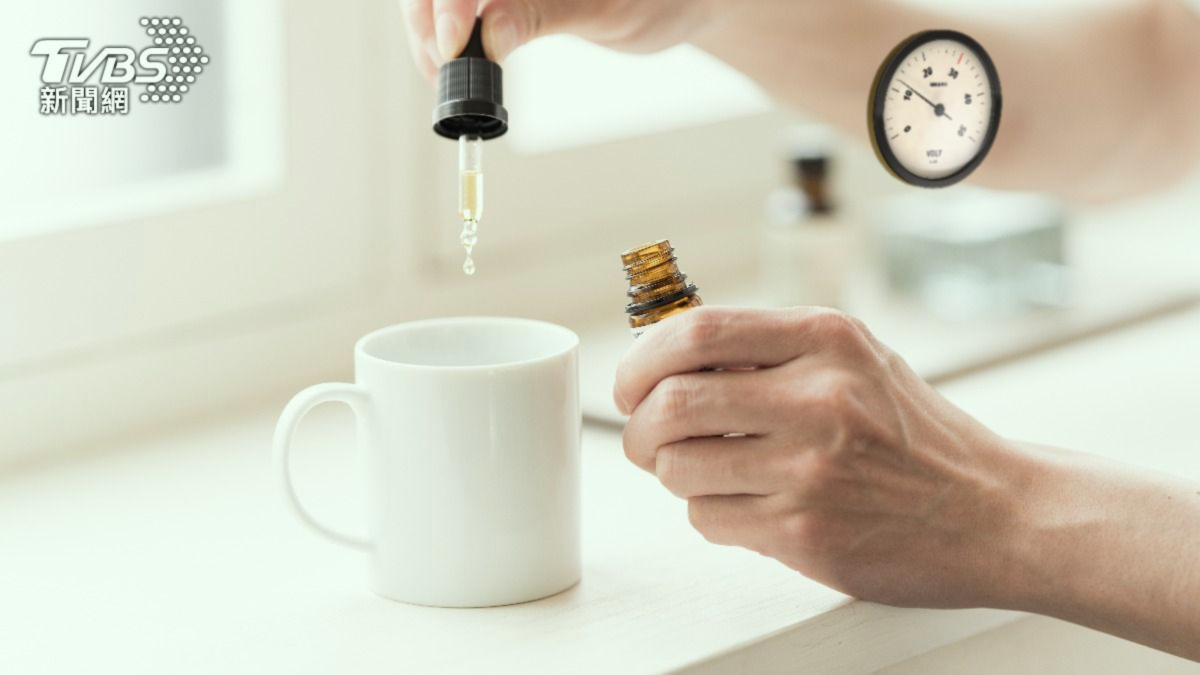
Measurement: 12 V
